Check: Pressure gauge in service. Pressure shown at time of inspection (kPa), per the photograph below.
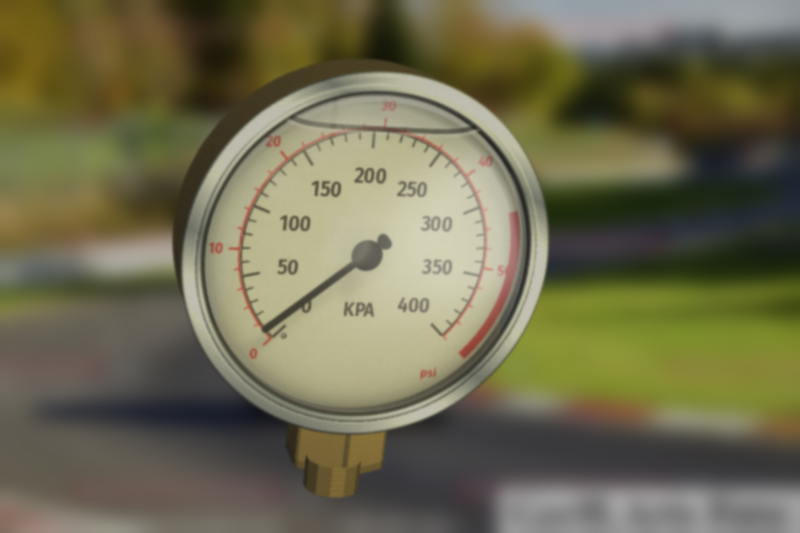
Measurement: 10 kPa
